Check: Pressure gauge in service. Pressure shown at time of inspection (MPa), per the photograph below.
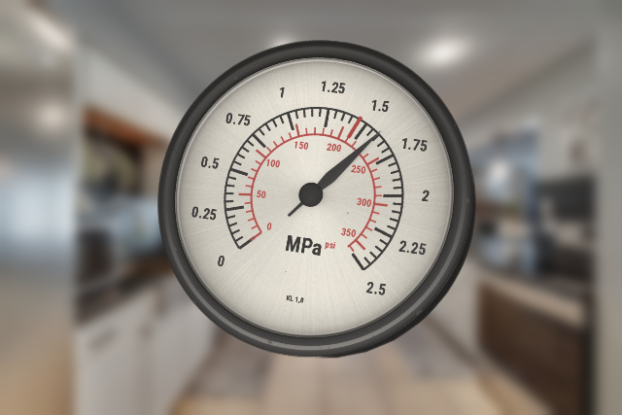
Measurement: 1.6 MPa
